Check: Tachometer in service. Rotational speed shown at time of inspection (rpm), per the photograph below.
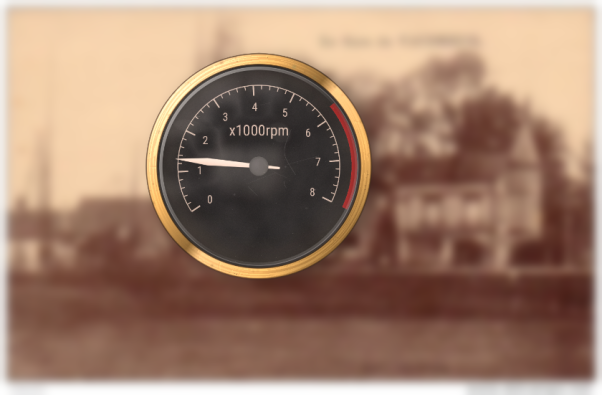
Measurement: 1300 rpm
